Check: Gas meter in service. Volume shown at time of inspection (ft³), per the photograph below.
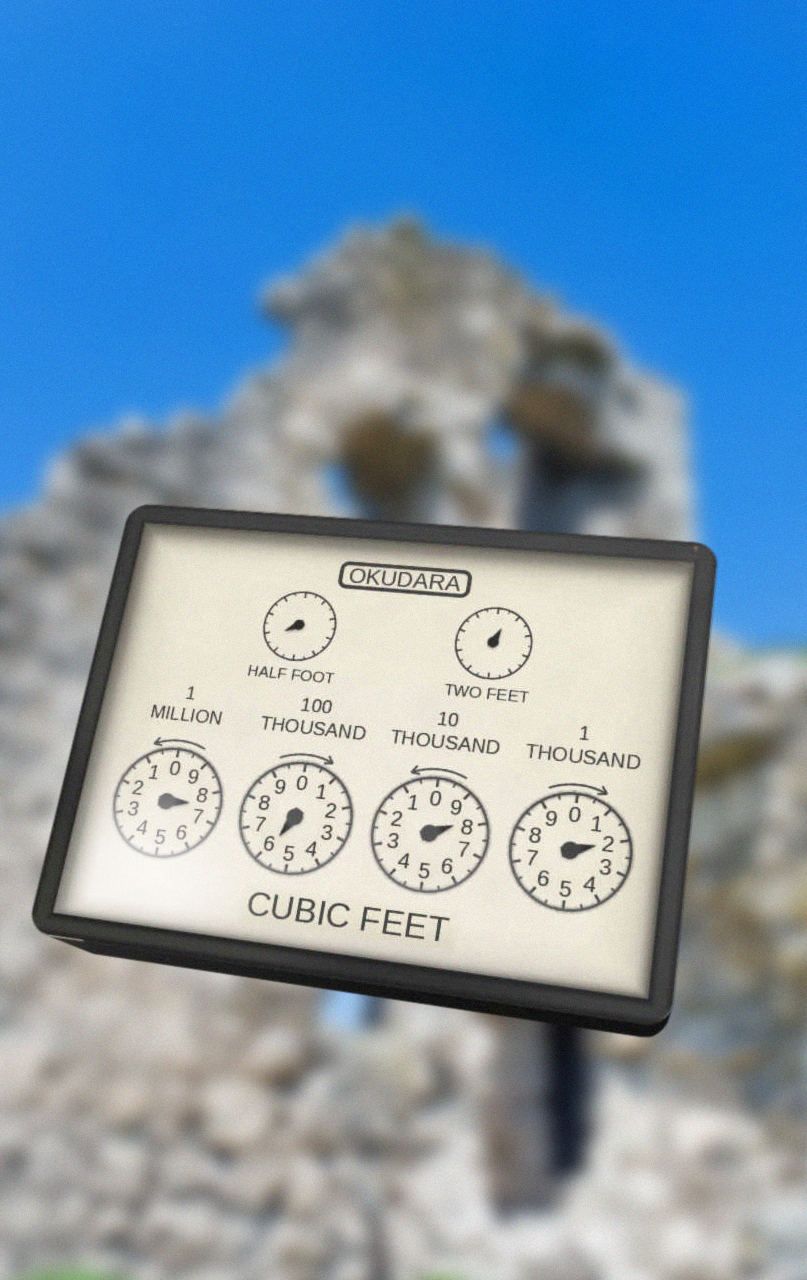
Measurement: 758200 ft³
